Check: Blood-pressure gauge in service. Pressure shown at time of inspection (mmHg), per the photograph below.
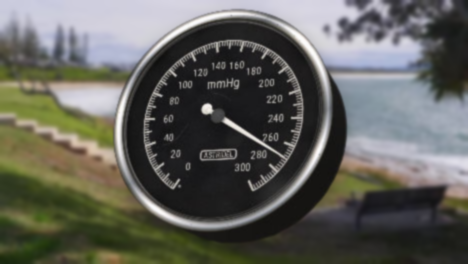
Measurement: 270 mmHg
